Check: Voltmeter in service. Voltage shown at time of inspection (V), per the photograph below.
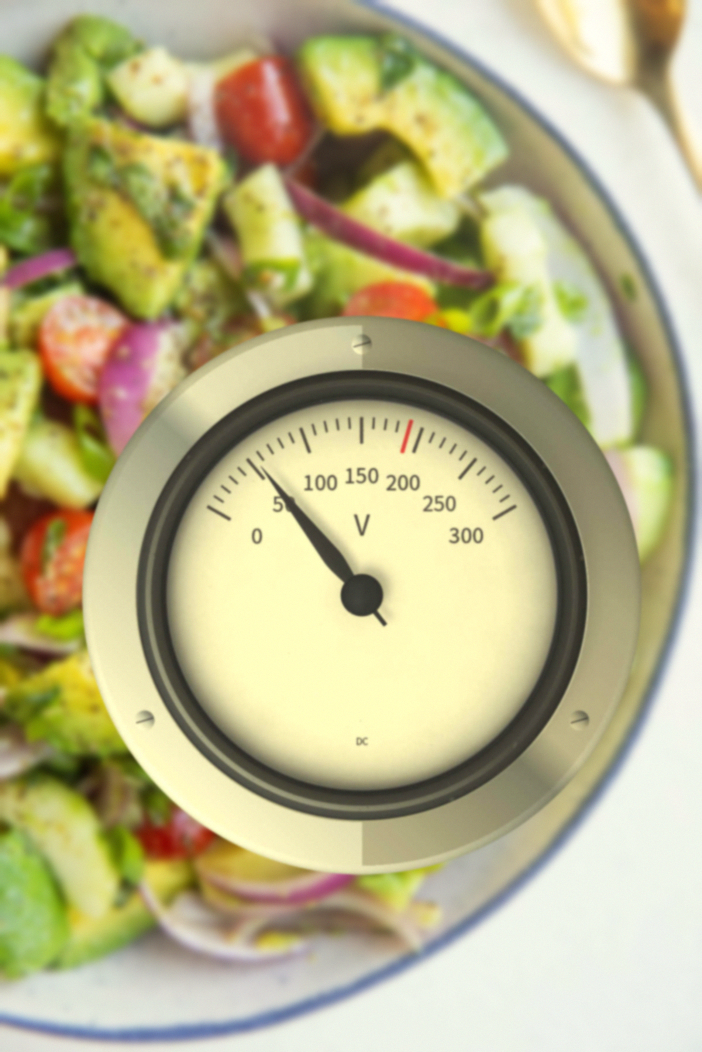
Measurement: 55 V
